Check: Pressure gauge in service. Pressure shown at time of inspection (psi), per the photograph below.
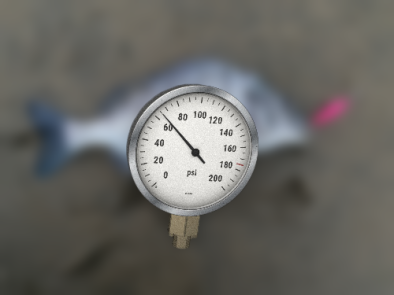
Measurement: 65 psi
